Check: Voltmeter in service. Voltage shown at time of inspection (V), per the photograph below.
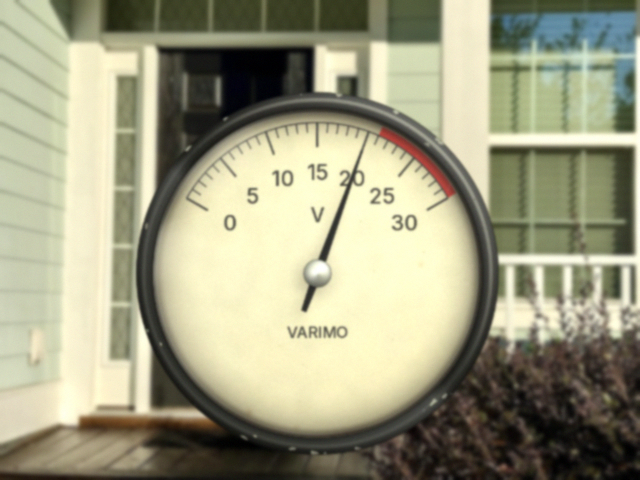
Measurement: 20 V
